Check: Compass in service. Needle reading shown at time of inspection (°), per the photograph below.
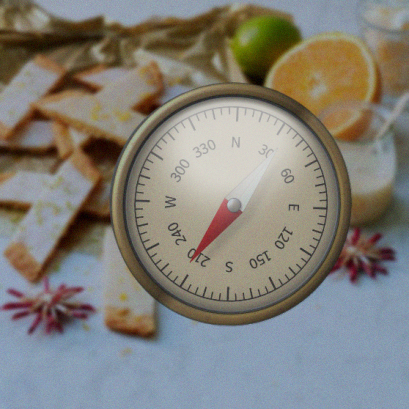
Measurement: 215 °
